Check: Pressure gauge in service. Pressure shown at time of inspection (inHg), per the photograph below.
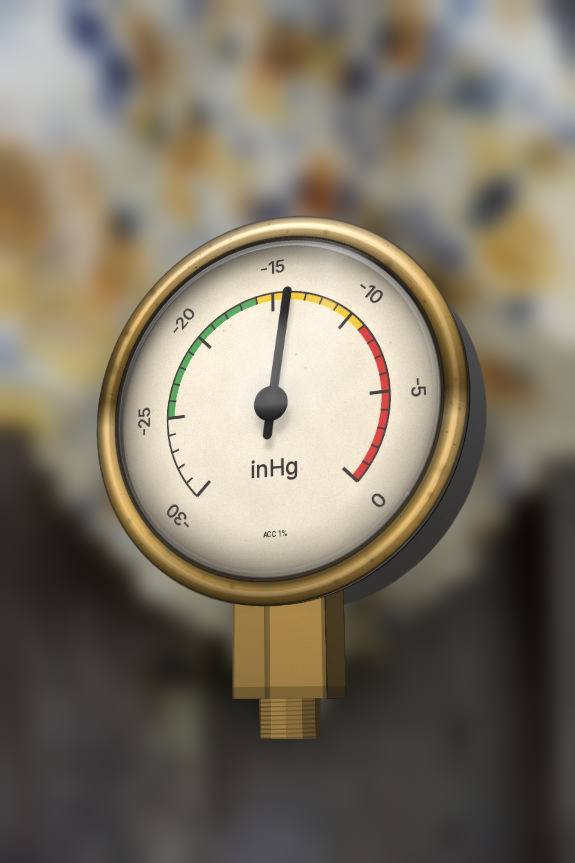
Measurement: -14 inHg
